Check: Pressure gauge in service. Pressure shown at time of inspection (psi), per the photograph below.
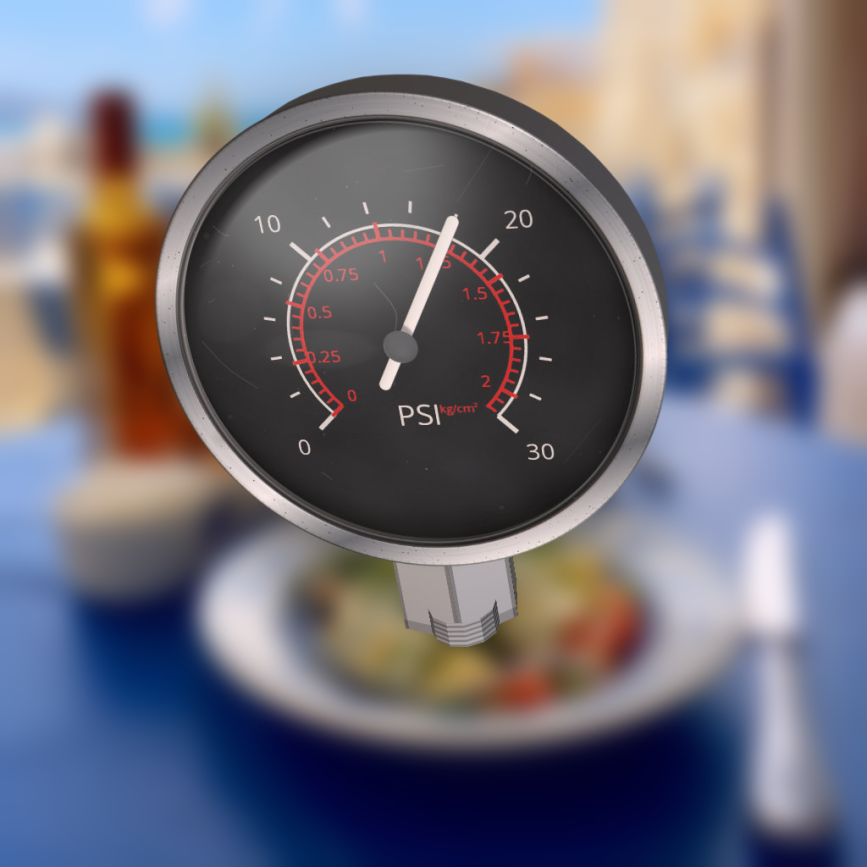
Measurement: 18 psi
